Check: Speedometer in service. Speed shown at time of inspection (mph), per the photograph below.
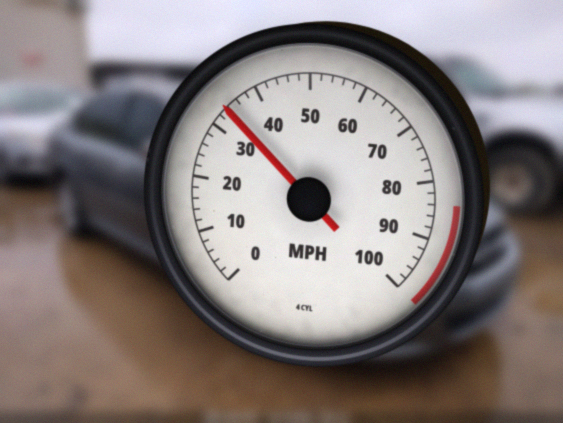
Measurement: 34 mph
